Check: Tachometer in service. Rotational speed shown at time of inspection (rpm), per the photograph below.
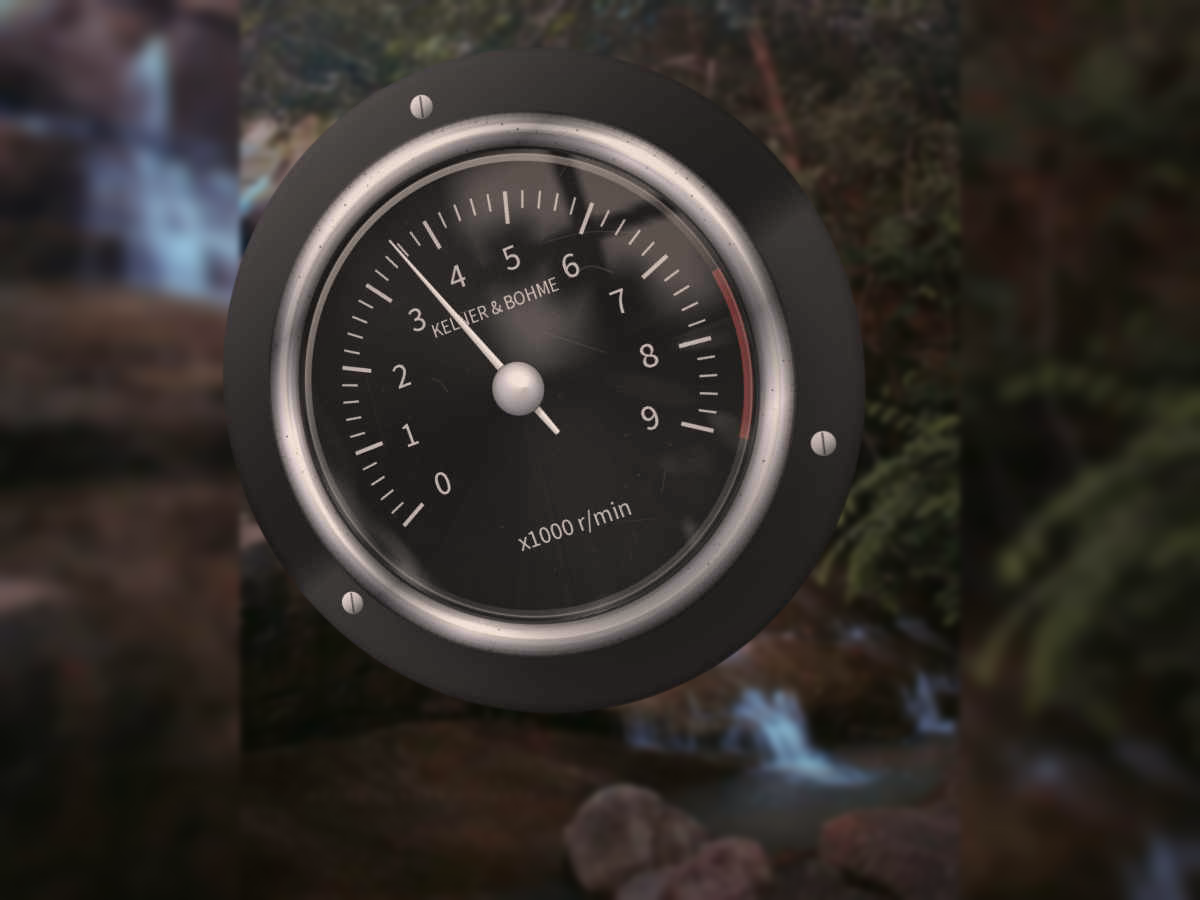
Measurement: 3600 rpm
